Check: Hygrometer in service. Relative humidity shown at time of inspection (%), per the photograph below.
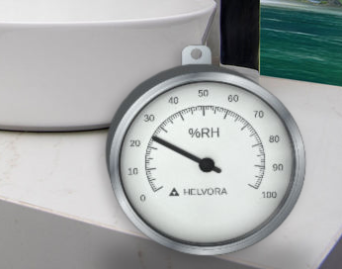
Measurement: 25 %
